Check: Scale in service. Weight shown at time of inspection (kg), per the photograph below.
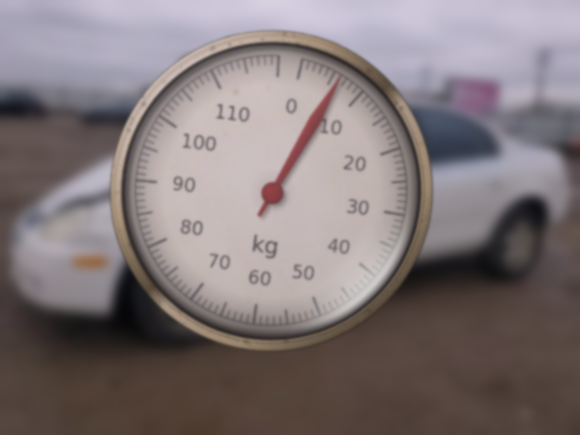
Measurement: 6 kg
